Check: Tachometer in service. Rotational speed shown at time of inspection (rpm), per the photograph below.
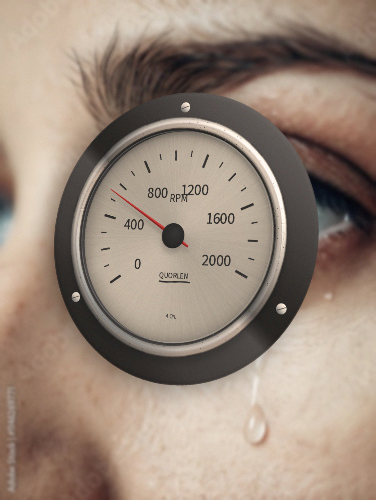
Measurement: 550 rpm
